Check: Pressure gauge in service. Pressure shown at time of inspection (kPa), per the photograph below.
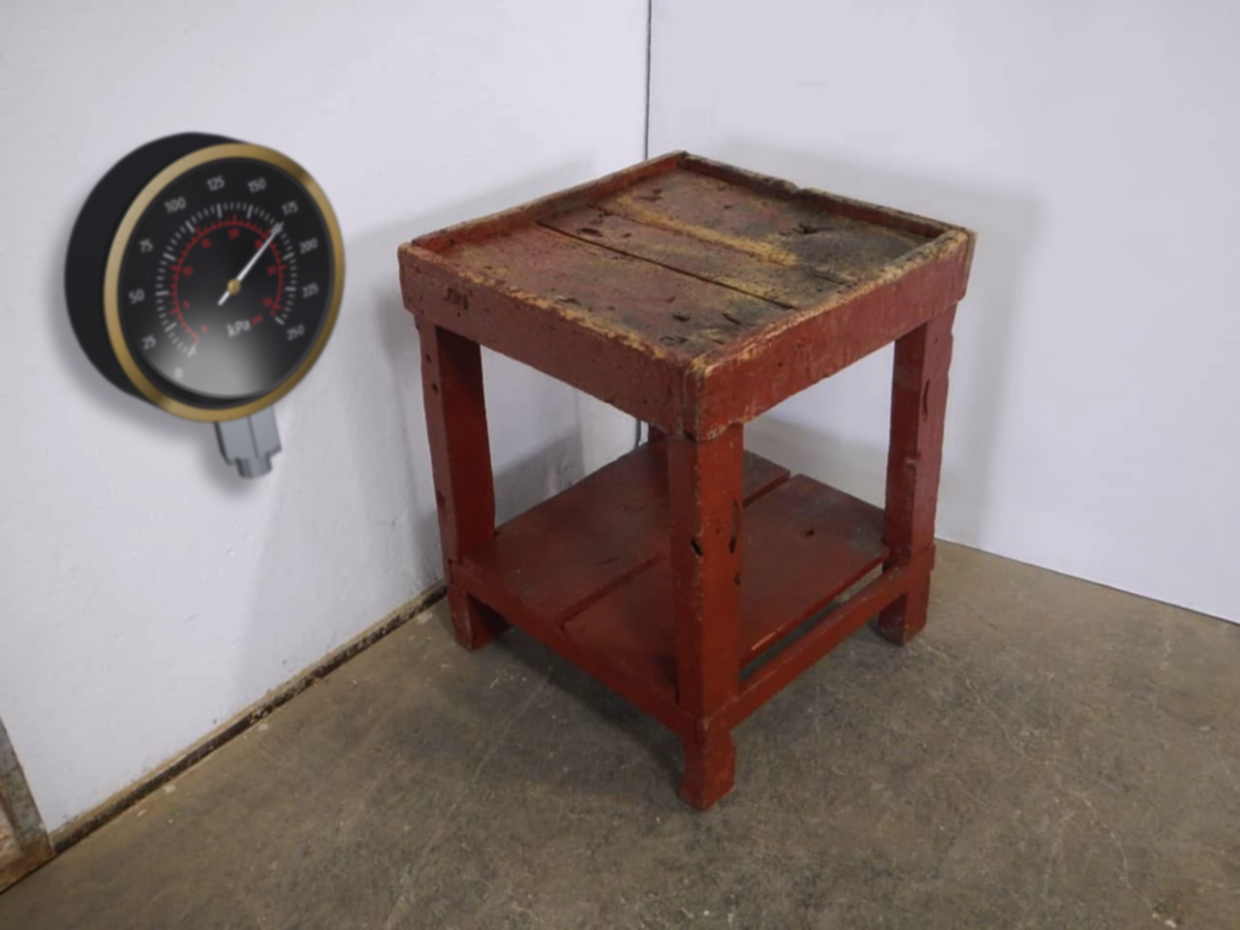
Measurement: 175 kPa
